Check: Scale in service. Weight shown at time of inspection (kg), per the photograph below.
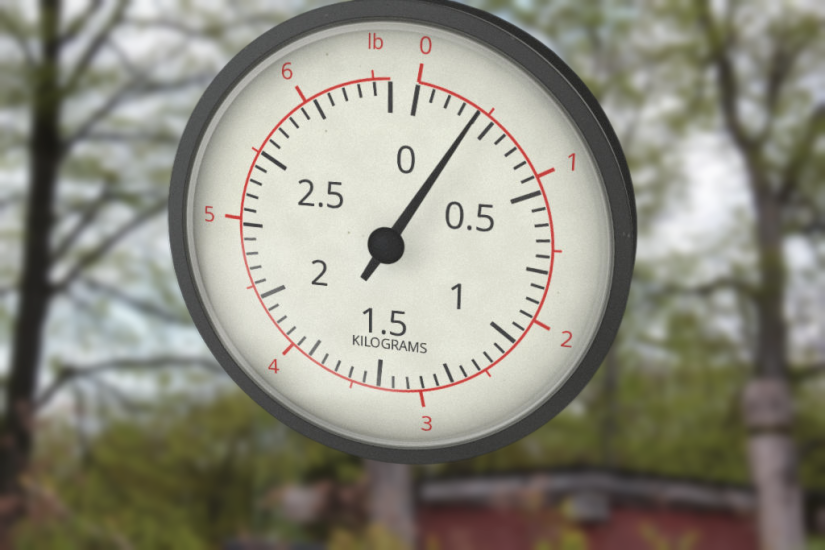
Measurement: 0.2 kg
